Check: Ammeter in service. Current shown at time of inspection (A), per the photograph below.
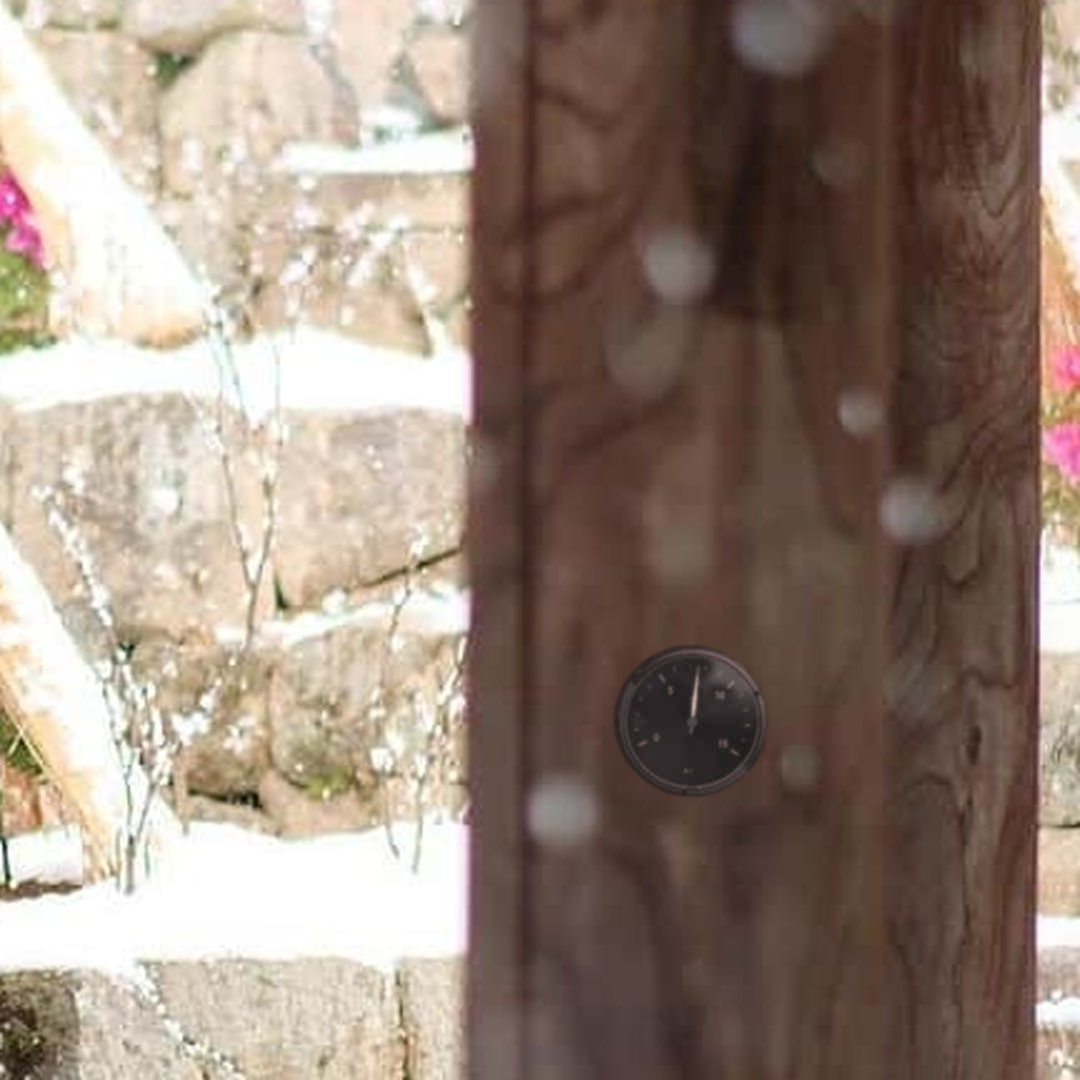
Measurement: 7.5 A
